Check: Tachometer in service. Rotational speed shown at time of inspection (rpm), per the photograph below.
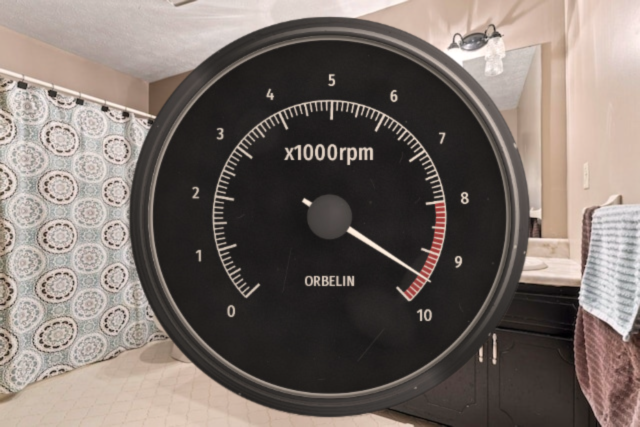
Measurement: 9500 rpm
